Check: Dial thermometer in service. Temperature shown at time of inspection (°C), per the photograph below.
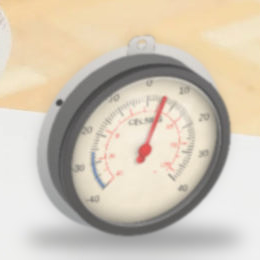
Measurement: 5 °C
